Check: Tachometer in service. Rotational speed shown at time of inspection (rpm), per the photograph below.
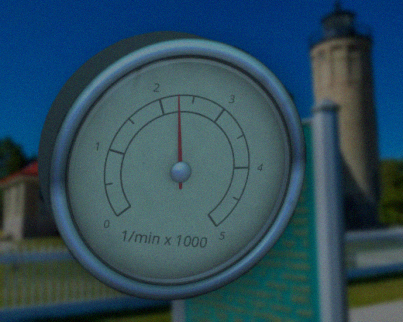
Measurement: 2250 rpm
